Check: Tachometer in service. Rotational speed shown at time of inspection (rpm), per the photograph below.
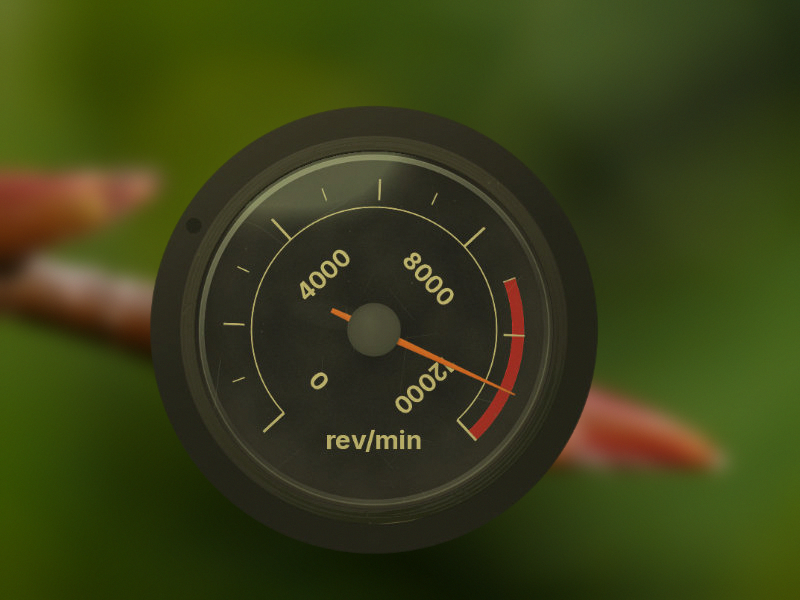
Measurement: 11000 rpm
